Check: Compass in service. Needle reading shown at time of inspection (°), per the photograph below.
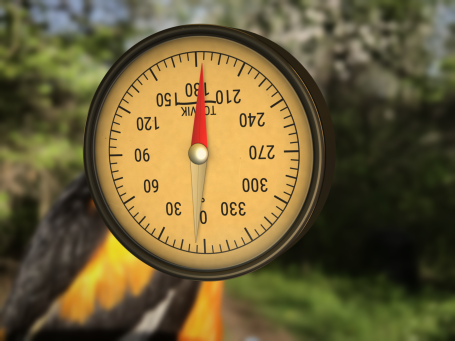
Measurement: 185 °
